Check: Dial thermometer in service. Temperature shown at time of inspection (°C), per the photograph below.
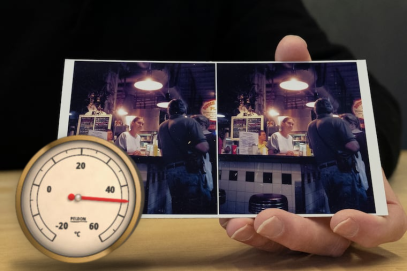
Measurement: 45 °C
